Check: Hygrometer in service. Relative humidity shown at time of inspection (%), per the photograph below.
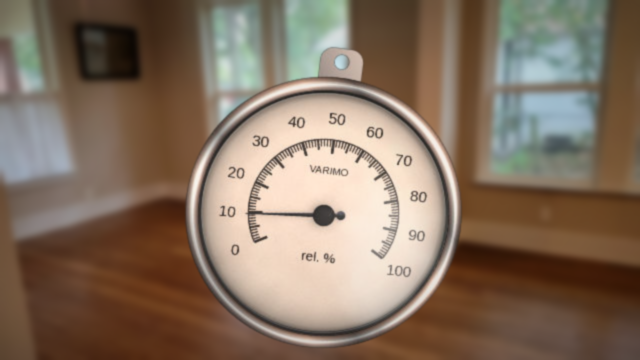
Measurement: 10 %
